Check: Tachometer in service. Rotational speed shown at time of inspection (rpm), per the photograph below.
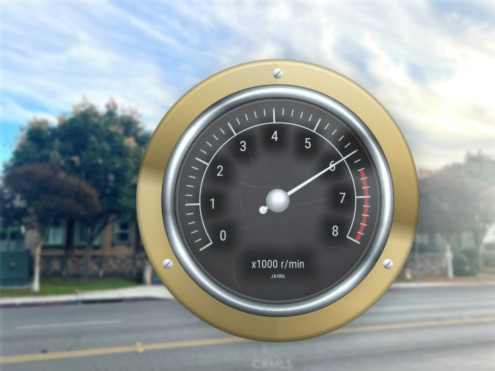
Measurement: 6000 rpm
